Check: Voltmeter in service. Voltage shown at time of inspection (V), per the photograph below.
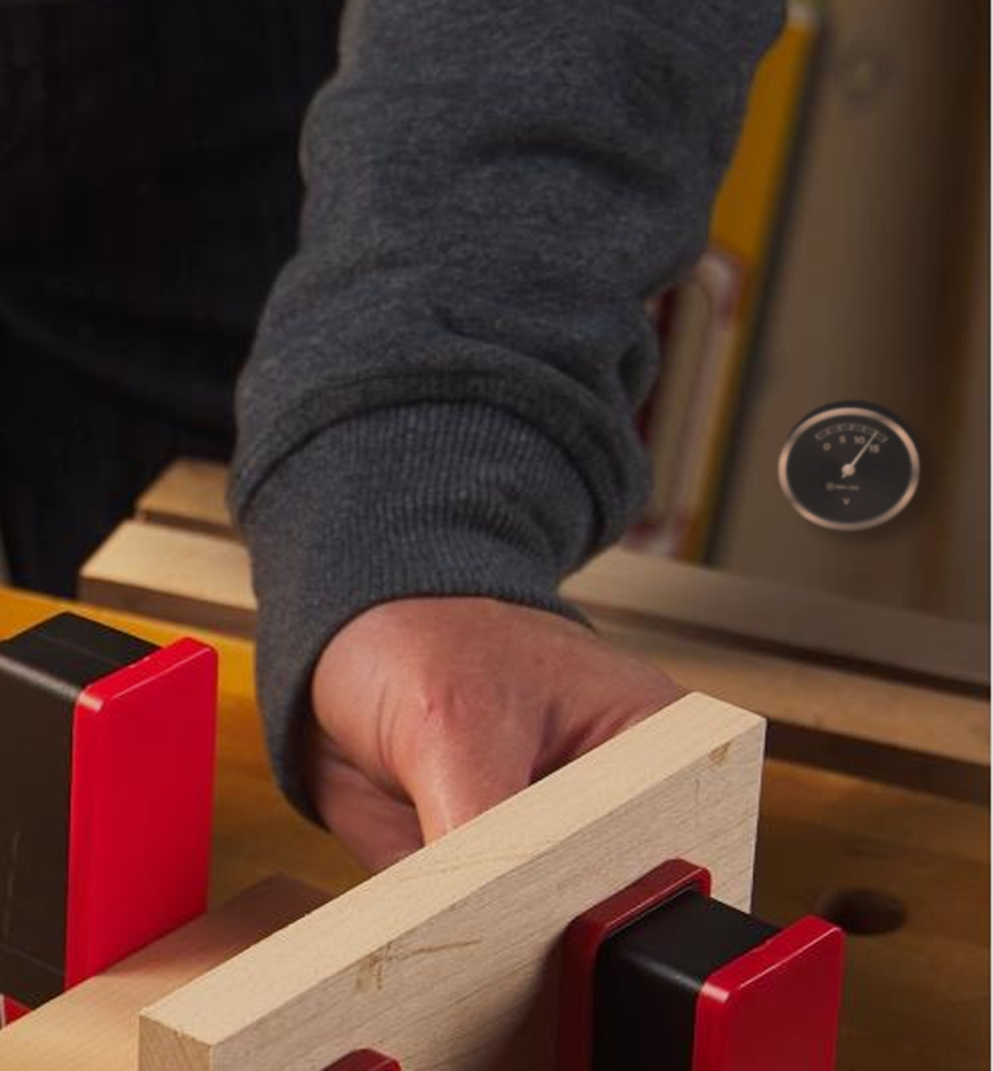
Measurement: 12.5 V
